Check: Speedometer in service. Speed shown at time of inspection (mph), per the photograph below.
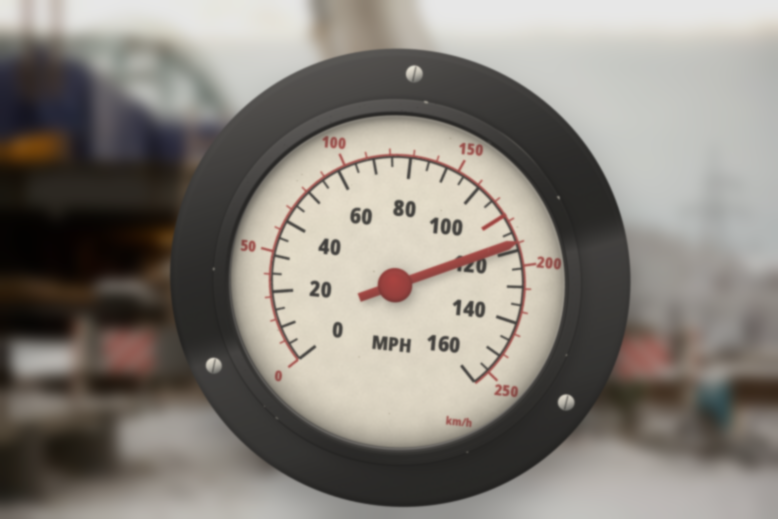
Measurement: 117.5 mph
